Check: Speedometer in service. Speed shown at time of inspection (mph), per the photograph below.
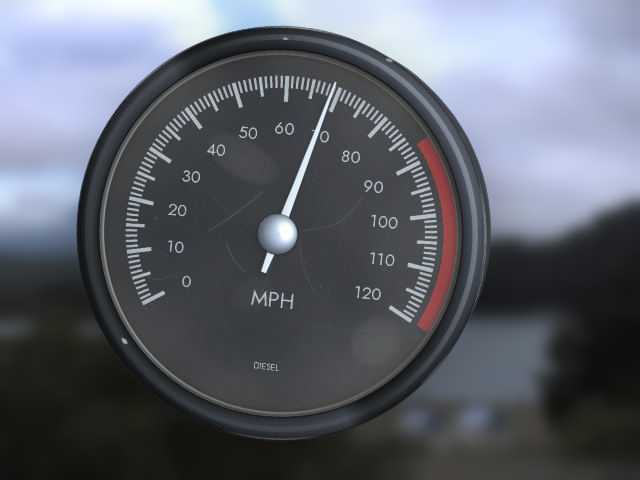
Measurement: 69 mph
